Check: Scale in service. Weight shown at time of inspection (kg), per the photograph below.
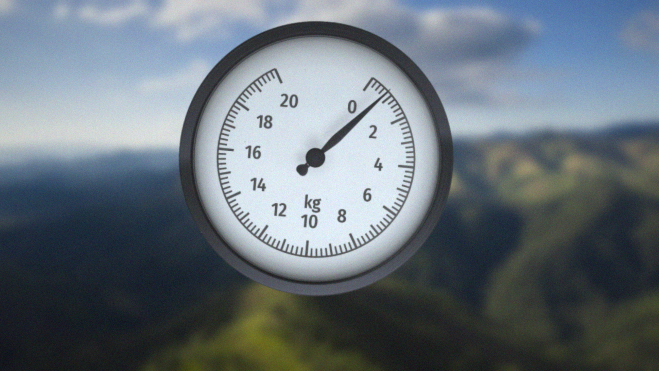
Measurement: 0.8 kg
